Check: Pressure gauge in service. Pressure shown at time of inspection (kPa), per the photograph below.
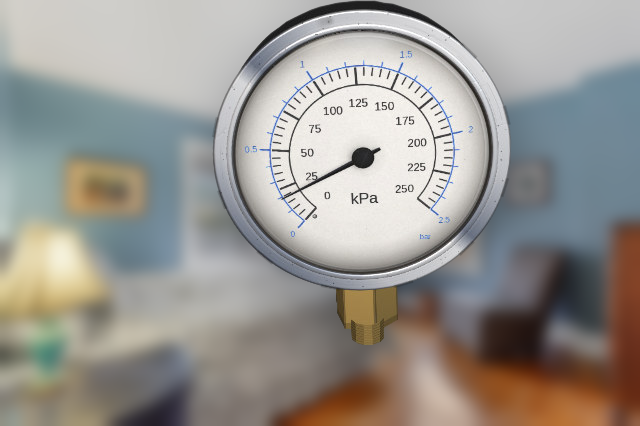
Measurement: 20 kPa
